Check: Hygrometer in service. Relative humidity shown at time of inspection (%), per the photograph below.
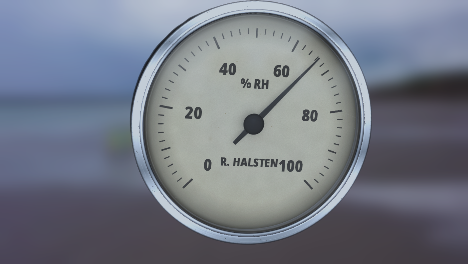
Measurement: 66 %
